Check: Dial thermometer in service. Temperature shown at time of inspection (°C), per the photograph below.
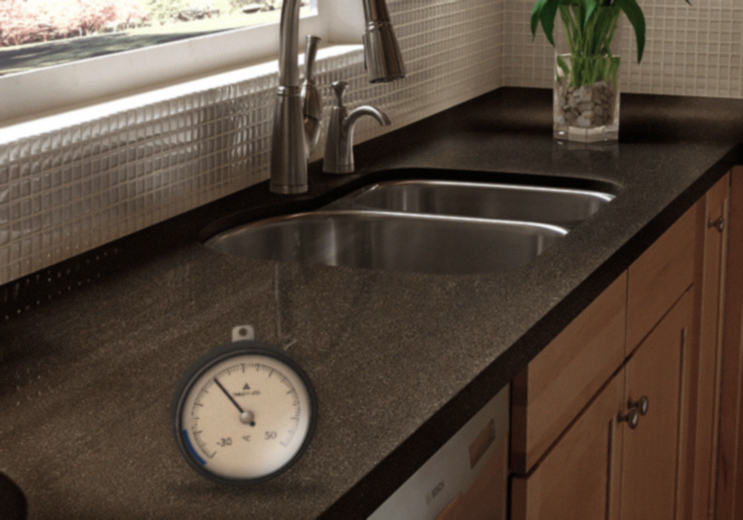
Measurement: 0 °C
